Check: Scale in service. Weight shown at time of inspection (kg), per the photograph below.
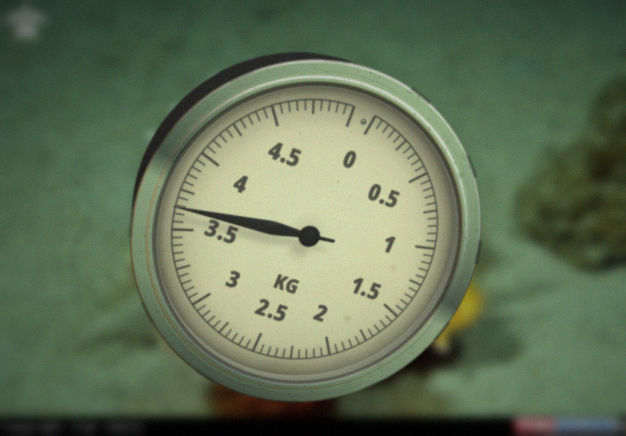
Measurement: 3.65 kg
